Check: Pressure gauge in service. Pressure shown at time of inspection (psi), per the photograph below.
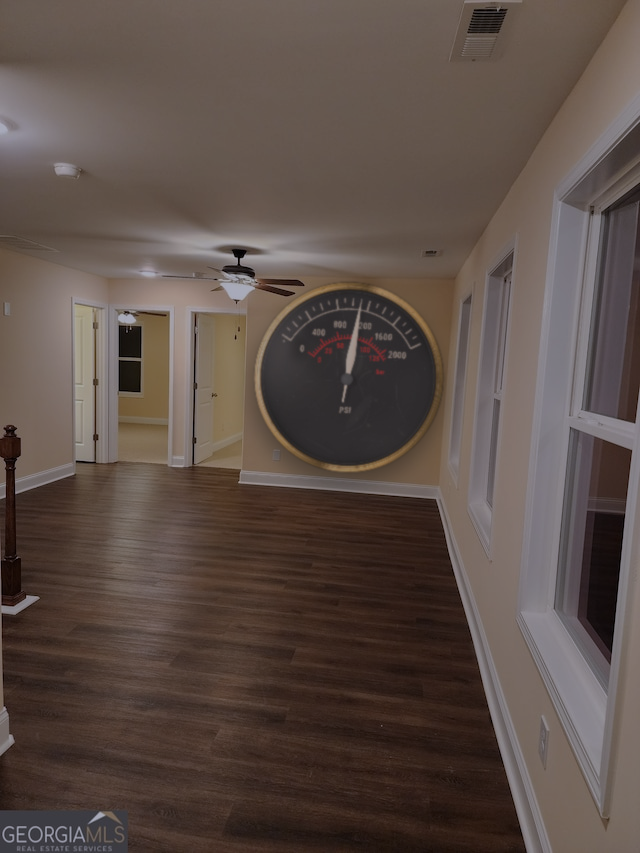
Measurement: 1100 psi
